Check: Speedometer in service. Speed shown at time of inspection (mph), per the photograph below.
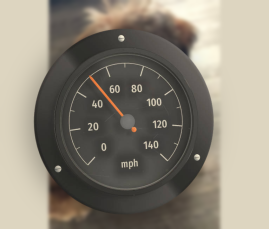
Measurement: 50 mph
